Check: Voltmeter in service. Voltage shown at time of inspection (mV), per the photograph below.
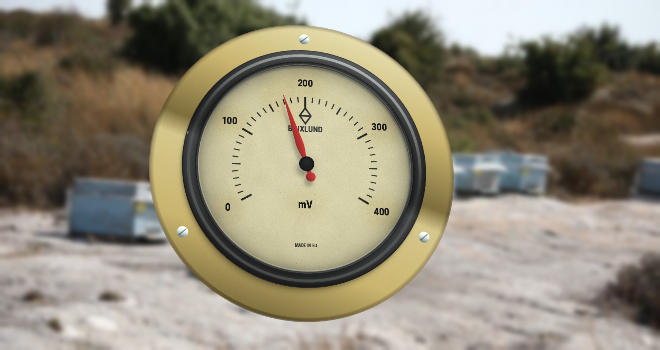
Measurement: 170 mV
